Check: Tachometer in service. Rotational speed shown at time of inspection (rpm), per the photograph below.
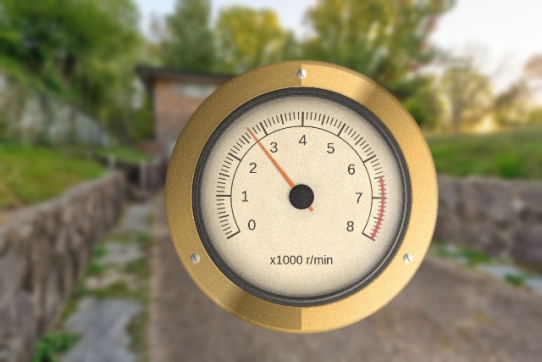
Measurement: 2700 rpm
